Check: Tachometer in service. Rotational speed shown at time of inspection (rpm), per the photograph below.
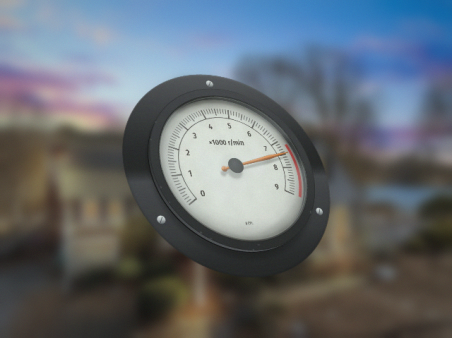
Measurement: 7500 rpm
